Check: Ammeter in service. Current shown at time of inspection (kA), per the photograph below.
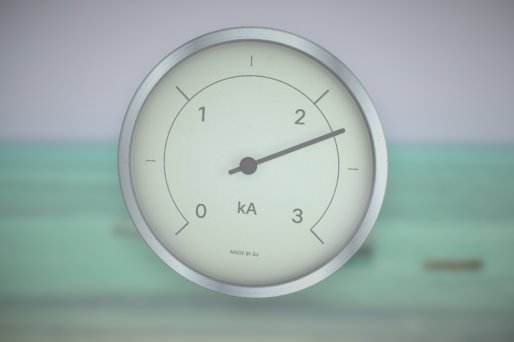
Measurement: 2.25 kA
